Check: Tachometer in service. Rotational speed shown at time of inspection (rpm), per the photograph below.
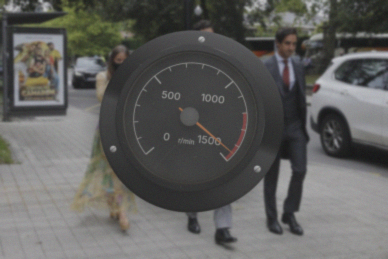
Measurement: 1450 rpm
